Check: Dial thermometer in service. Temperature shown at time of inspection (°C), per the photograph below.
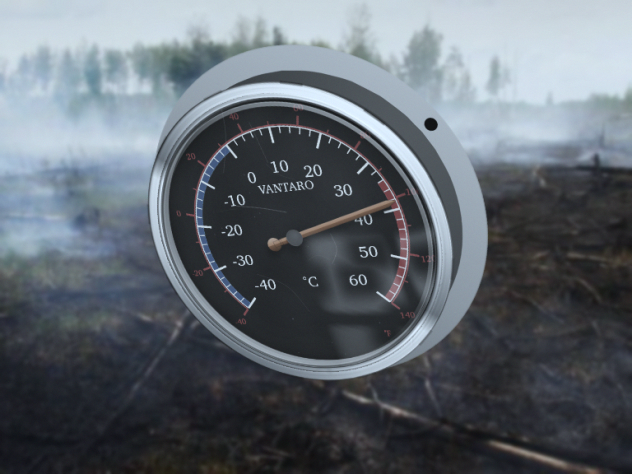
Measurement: 38 °C
